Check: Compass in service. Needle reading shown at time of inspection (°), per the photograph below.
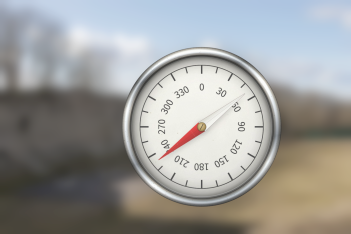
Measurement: 232.5 °
